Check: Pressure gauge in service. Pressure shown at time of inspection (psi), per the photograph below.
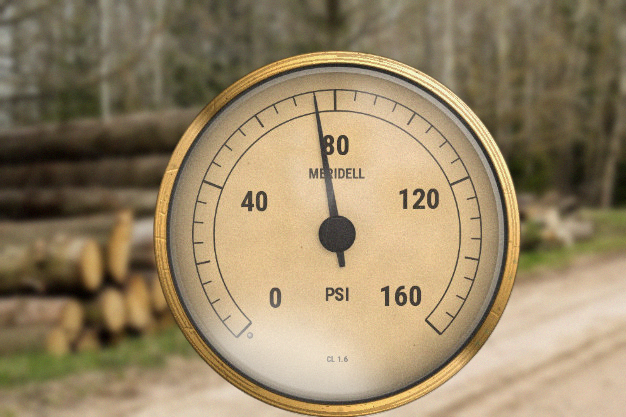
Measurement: 75 psi
